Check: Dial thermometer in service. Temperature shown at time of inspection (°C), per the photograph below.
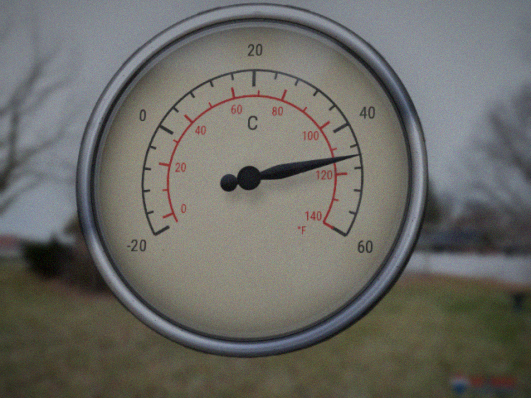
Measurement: 46 °C
